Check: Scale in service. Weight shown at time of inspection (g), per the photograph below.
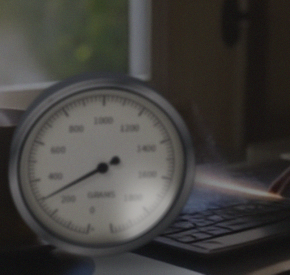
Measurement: 300 g
